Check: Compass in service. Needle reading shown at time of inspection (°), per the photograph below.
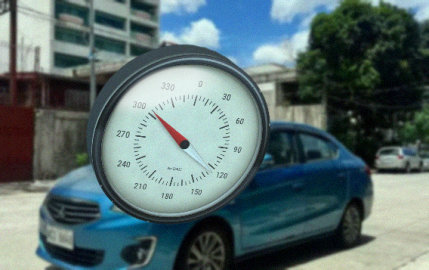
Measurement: 305 °
